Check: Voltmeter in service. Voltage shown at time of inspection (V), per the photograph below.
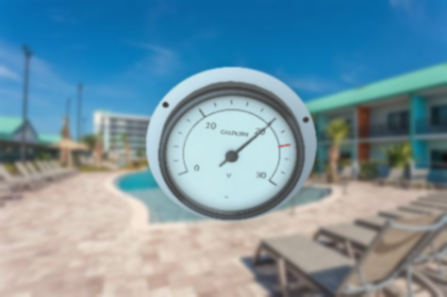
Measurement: 20 V
